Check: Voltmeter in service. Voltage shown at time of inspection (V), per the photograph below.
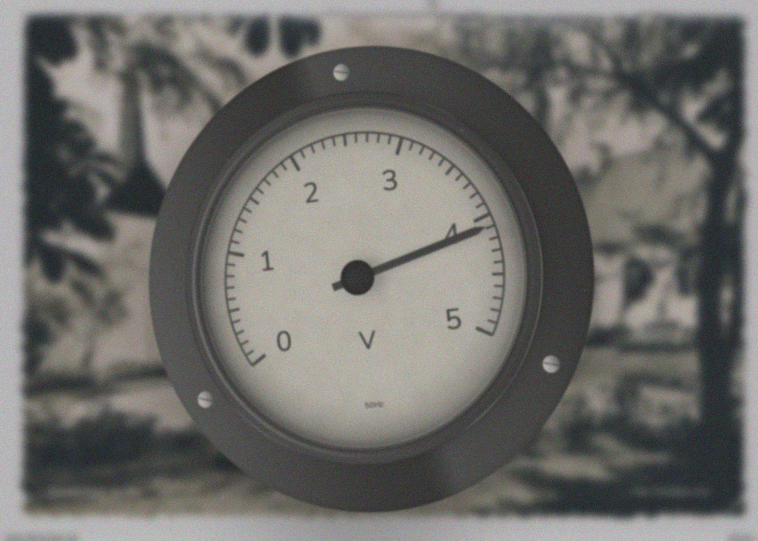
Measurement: 4.1 V
